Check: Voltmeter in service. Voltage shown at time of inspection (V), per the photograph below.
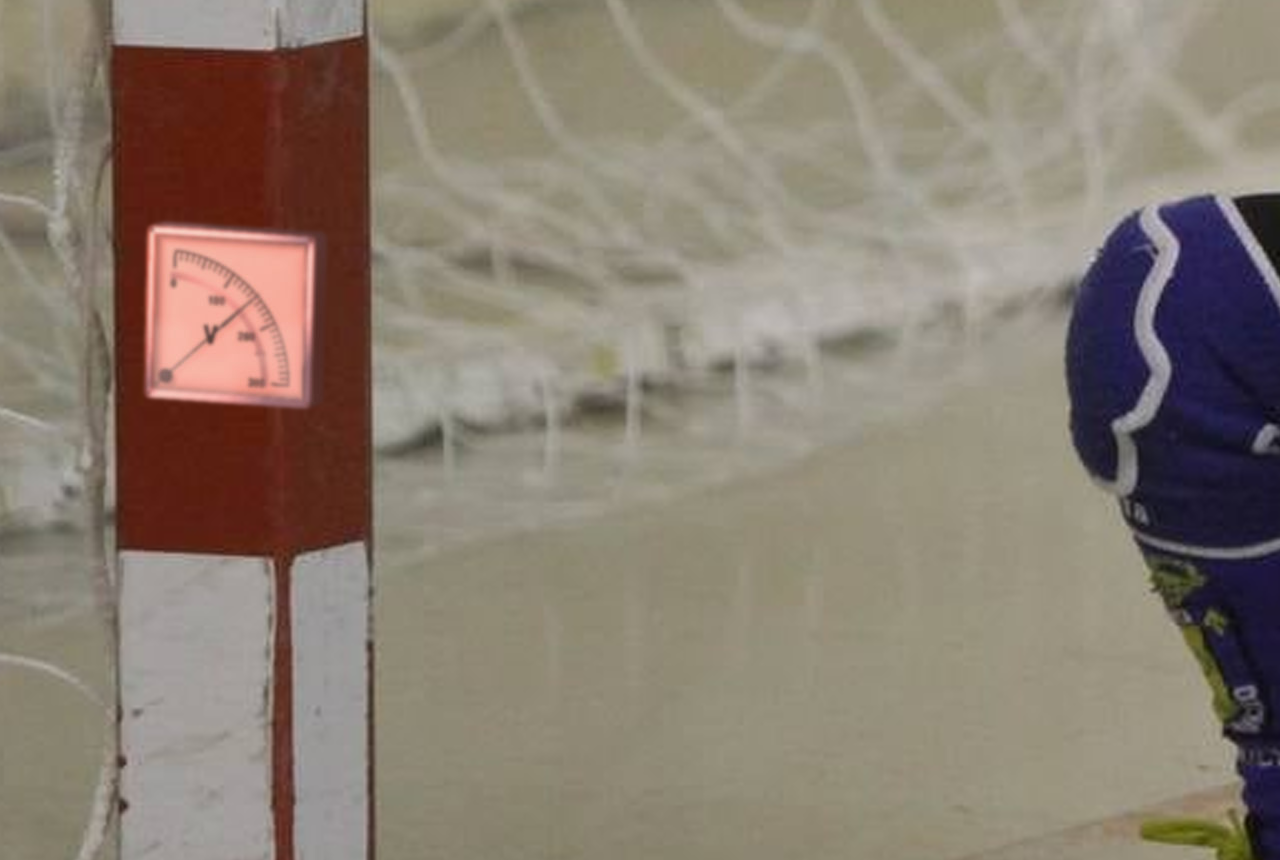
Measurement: 150 V
